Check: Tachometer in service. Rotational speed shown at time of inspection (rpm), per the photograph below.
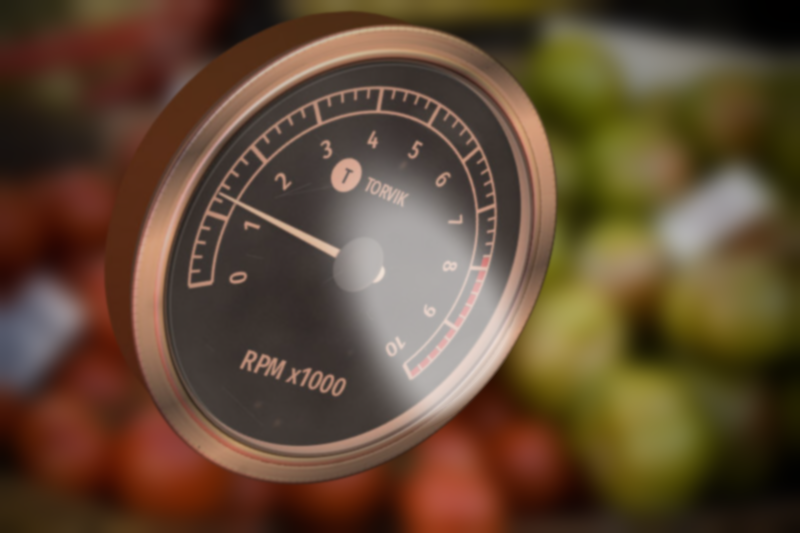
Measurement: 1300 rpm
